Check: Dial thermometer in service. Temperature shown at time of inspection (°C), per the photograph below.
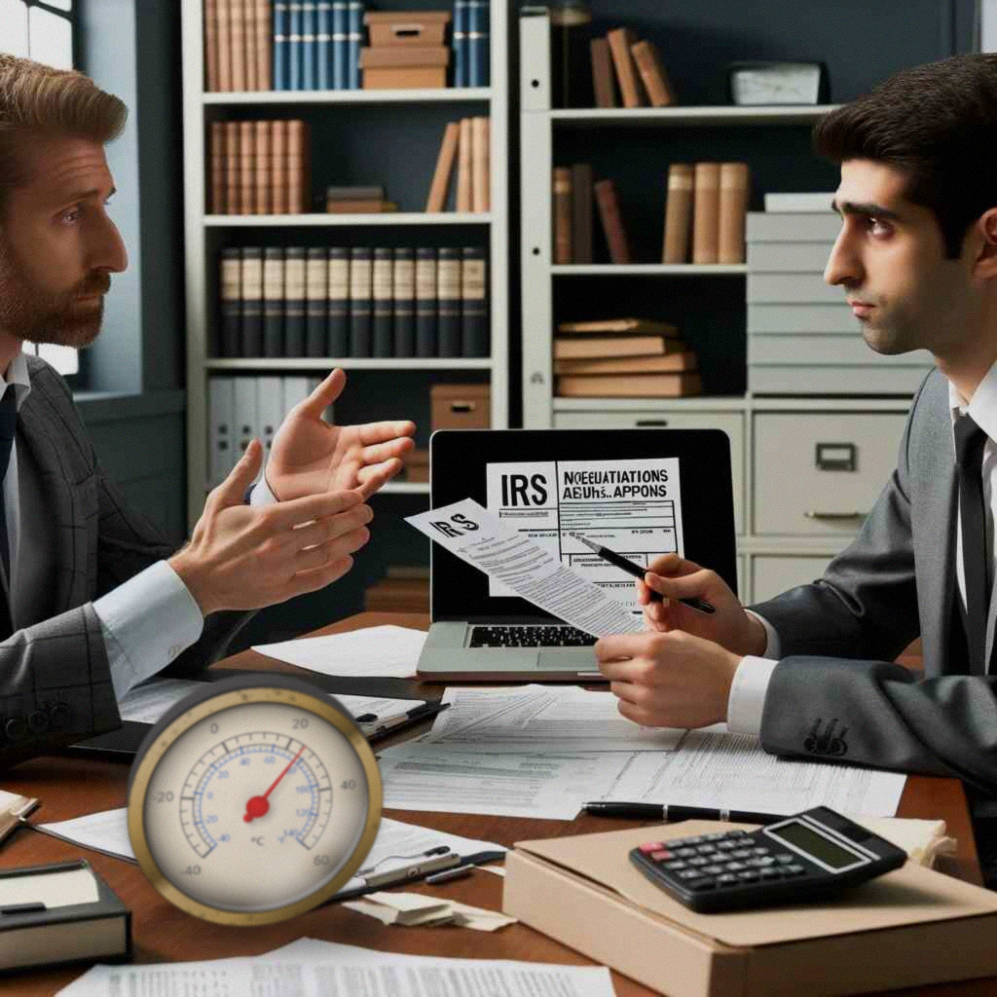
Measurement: 24 °C
